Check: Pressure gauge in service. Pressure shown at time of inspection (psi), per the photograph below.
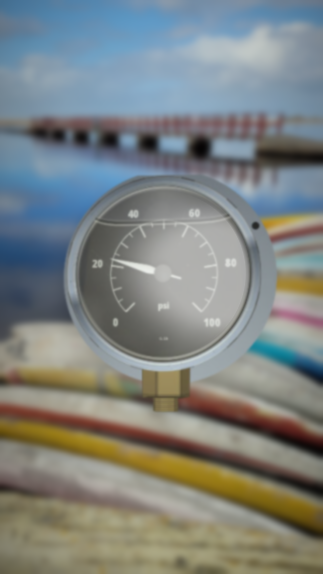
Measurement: 22.5 psi
